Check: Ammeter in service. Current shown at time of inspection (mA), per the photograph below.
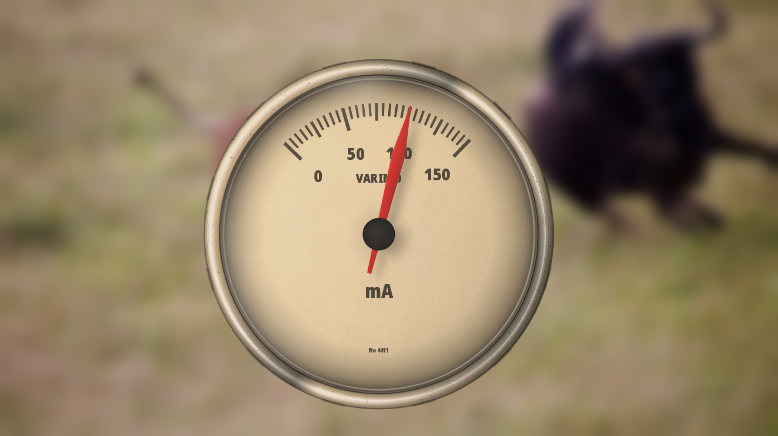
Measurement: 100 mA
